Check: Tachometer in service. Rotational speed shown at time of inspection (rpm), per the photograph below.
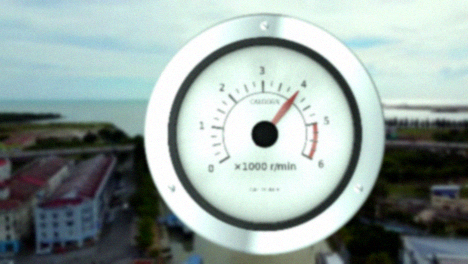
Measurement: 4000 rpm
